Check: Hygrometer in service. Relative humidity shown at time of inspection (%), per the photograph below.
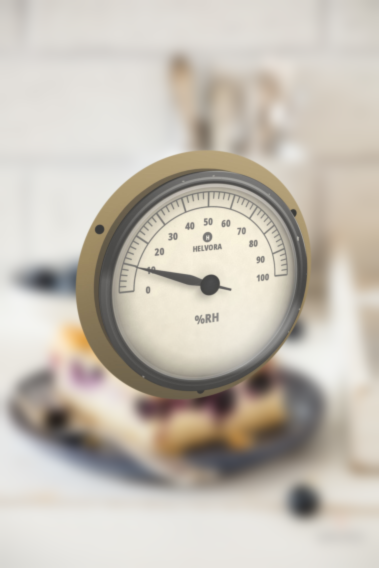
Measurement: 10 %
